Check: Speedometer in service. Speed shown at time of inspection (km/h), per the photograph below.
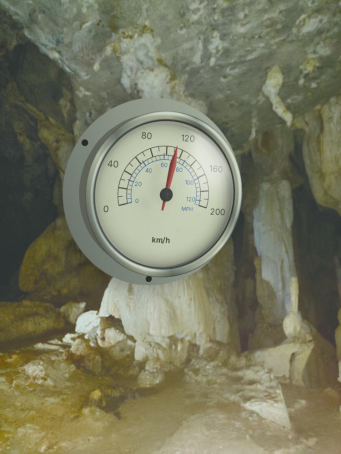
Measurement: 110 km/h
